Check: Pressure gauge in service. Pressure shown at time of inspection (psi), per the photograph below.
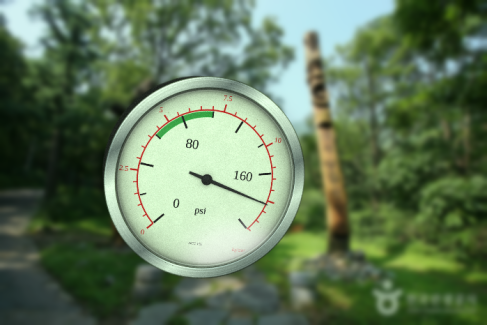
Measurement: 180 psi
